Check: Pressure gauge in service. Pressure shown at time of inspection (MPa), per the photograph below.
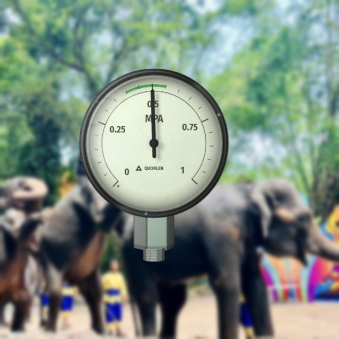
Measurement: 0.5 MPa
